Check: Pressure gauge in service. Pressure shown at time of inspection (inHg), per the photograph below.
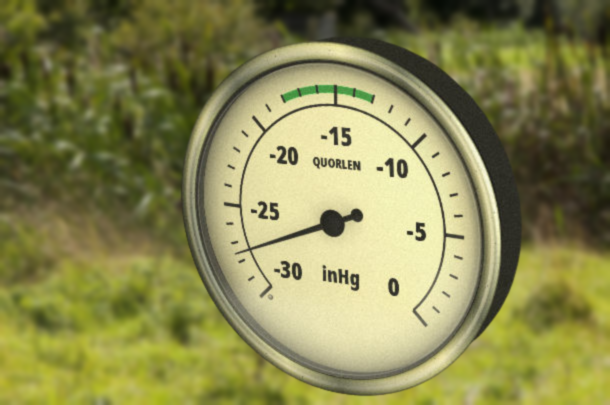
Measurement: -27.5 inHg
